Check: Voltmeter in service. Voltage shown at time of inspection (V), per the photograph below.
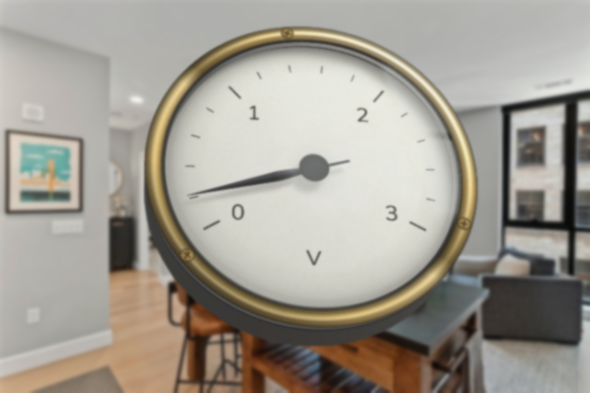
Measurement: 0.2 V
